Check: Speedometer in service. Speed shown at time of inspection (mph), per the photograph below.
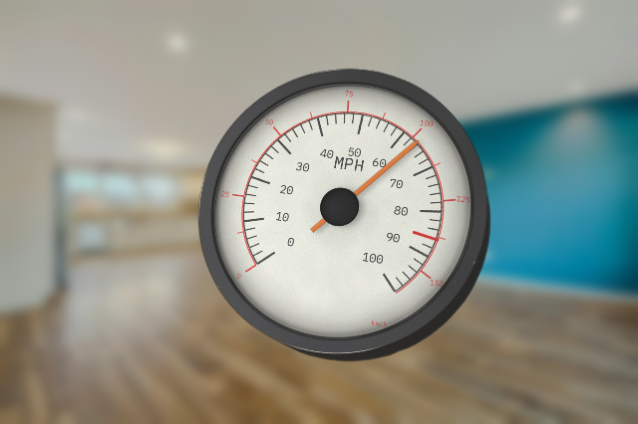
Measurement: 64 mph
